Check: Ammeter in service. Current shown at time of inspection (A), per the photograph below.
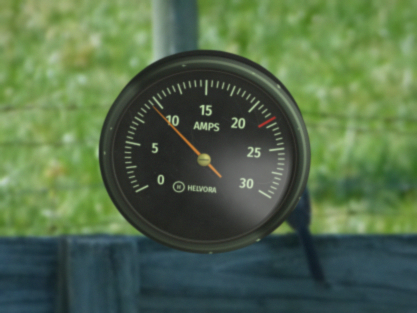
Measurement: 9.5 A
